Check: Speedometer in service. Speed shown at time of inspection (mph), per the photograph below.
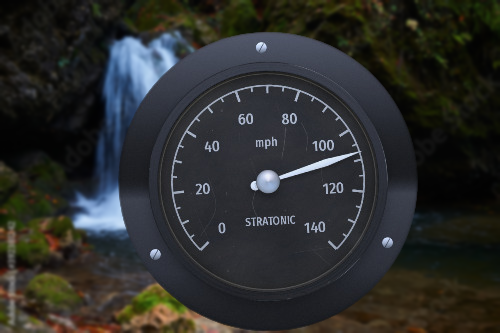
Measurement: 107.5 mph
